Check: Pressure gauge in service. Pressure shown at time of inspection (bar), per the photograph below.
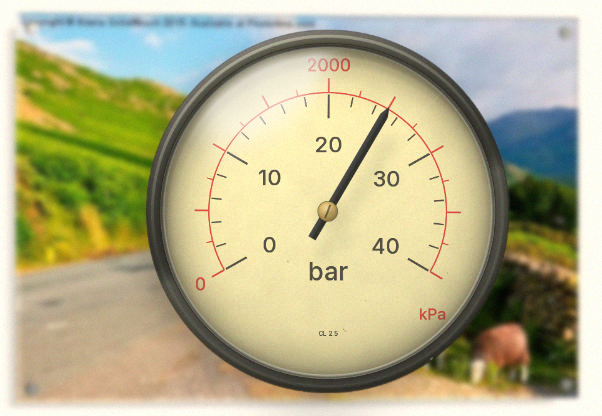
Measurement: 25 bar
